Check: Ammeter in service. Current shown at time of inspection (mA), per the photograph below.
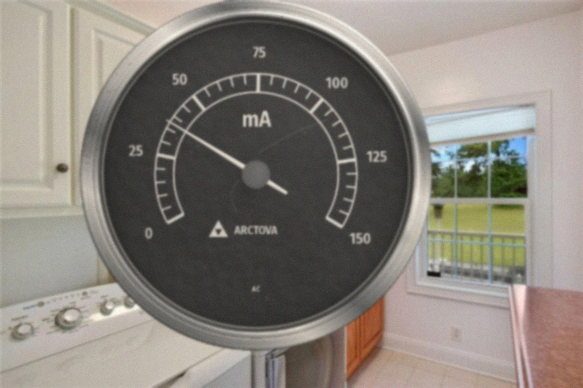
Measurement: 37.5 mA
